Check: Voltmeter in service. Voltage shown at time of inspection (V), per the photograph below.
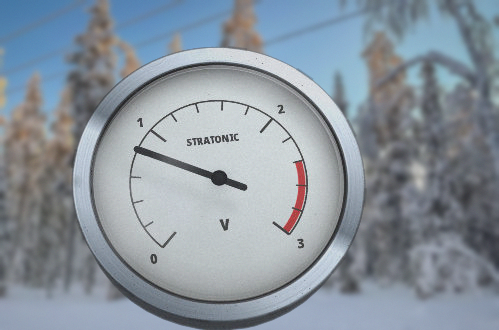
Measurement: 0.8 V
